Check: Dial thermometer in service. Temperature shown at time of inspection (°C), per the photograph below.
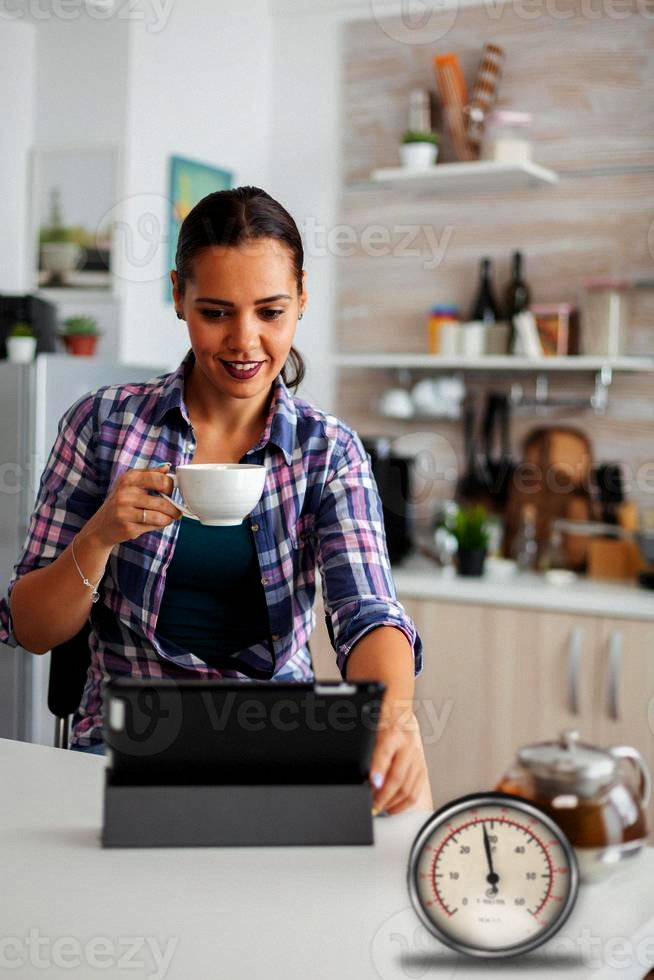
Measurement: 28 °C
